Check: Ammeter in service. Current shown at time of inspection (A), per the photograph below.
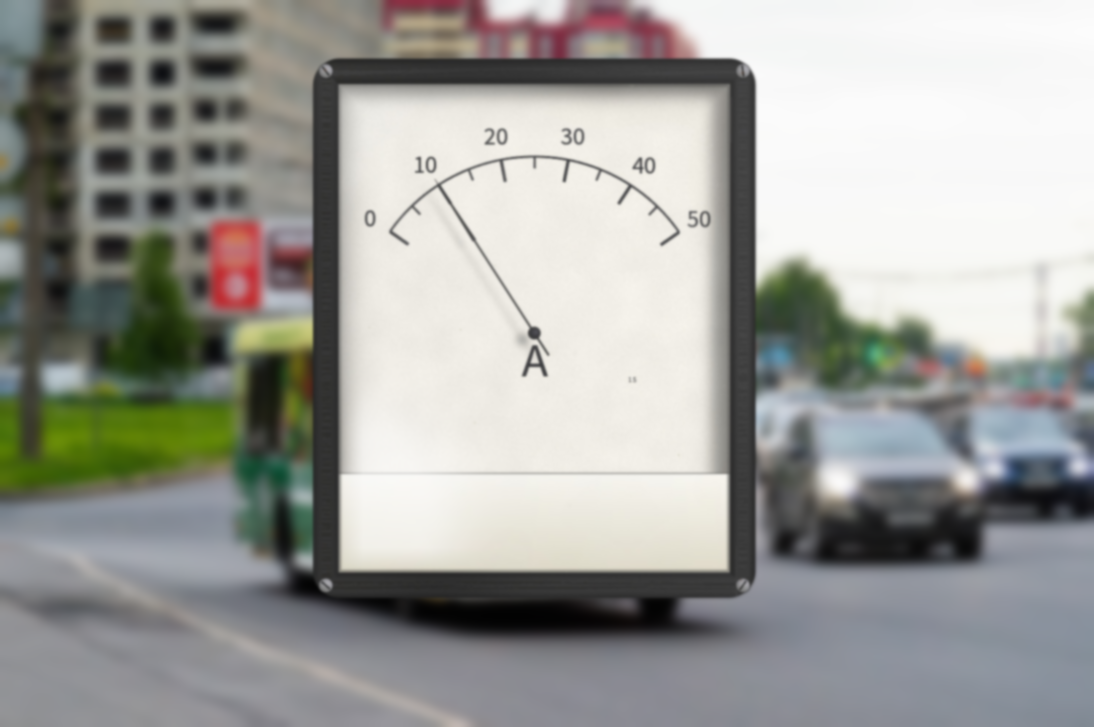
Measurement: 10 A
